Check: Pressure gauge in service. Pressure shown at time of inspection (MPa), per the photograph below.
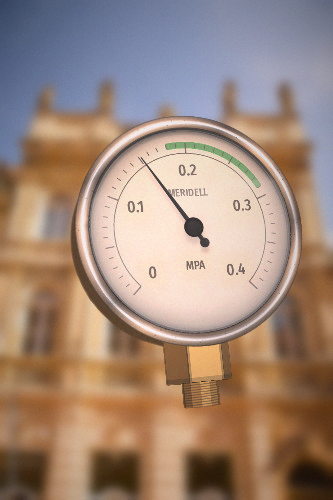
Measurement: 0.15 MPa
